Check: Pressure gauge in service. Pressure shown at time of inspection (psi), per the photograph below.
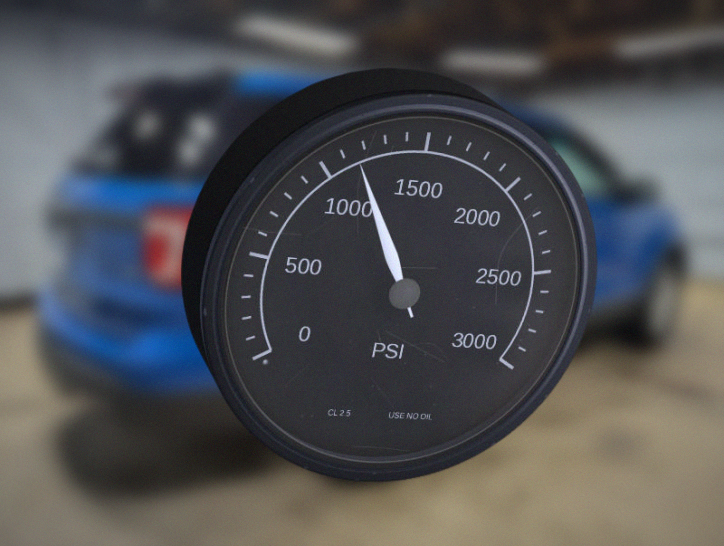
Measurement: 1150 psi
